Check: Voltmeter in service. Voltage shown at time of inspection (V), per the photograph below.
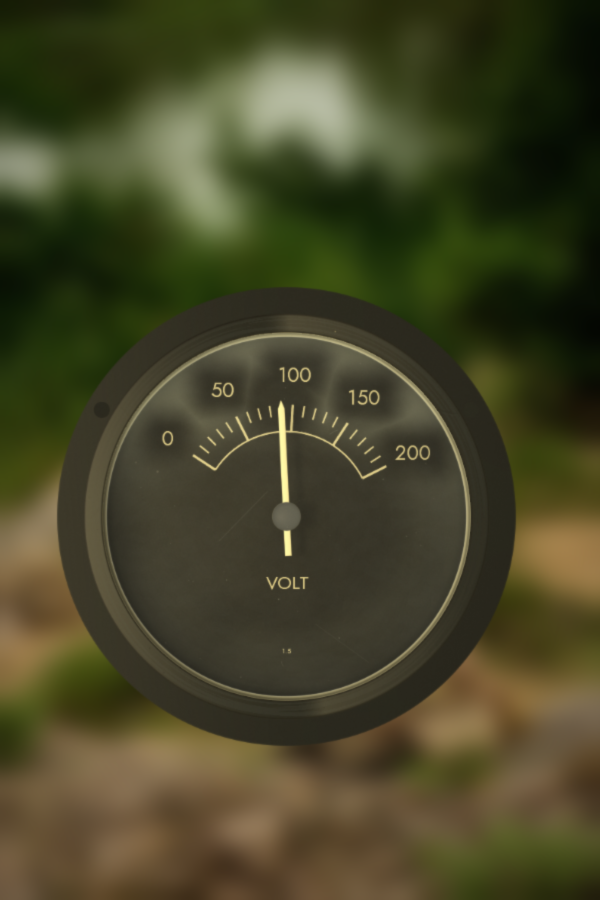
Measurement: 90 V
